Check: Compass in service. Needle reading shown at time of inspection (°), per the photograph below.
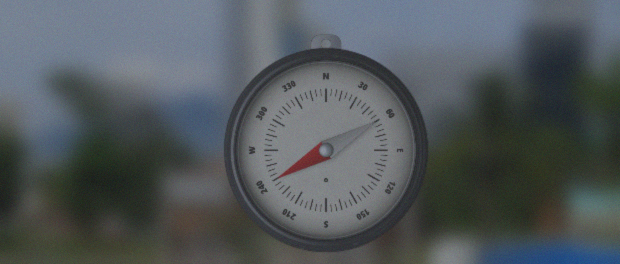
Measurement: 240 °
